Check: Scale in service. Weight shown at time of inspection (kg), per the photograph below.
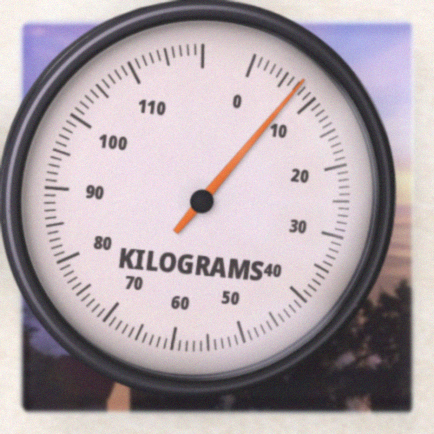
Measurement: 7 kg
